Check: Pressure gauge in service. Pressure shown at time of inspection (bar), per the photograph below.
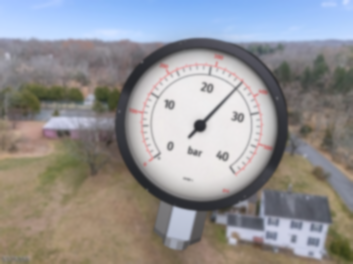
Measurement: 25 bar
